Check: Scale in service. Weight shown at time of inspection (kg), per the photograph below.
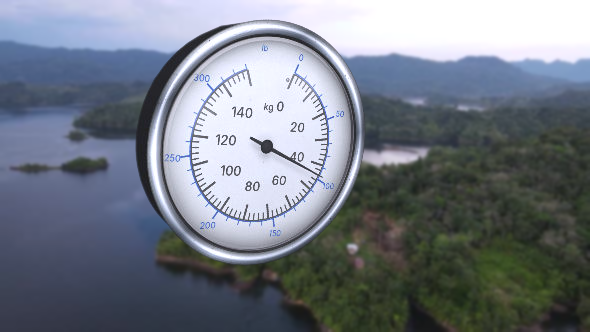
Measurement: 44 kg
